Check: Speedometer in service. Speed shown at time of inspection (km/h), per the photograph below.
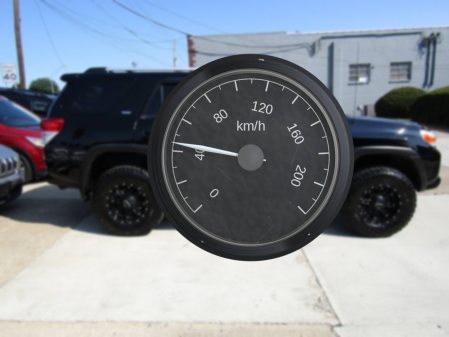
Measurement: 45 km/h
